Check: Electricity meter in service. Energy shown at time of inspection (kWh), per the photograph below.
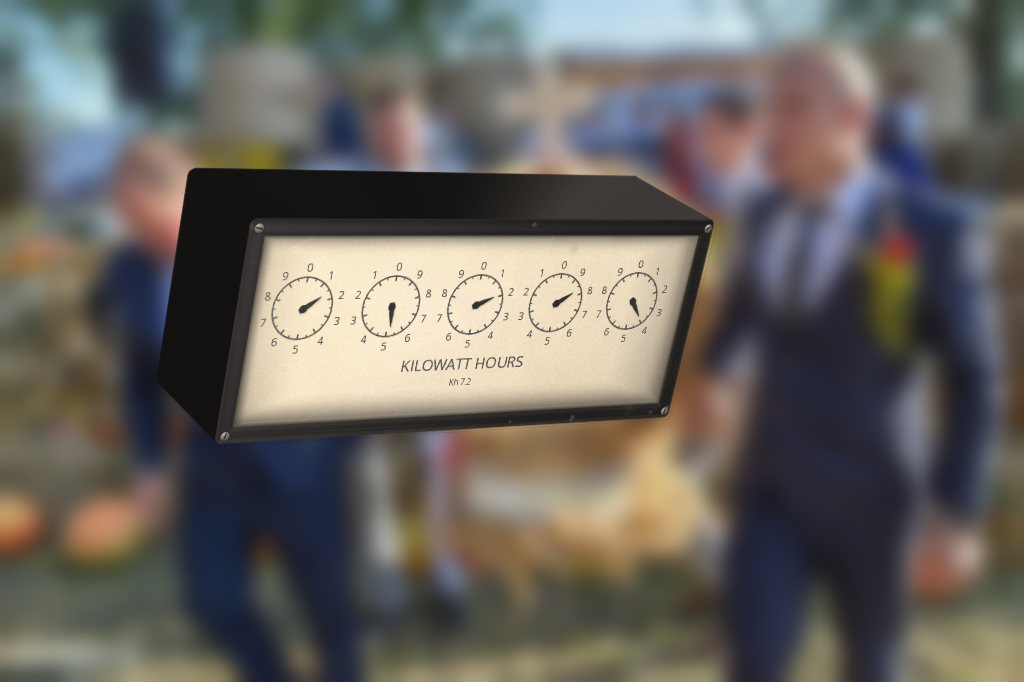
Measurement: 15184 kWh
